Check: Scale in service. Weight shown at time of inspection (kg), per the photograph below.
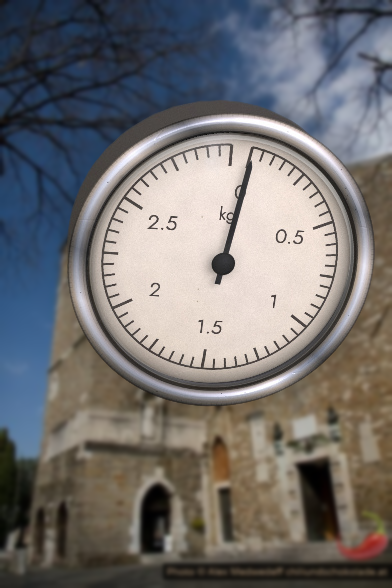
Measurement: 0 kg
